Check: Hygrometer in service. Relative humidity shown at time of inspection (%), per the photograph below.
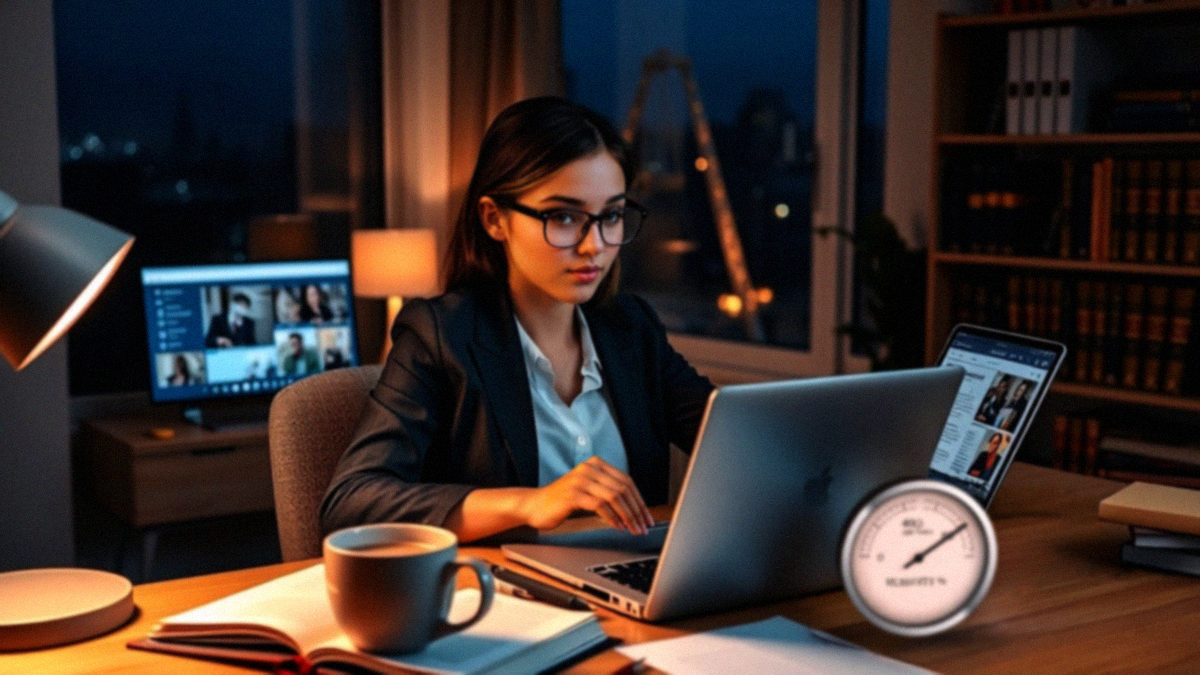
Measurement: 80 %
